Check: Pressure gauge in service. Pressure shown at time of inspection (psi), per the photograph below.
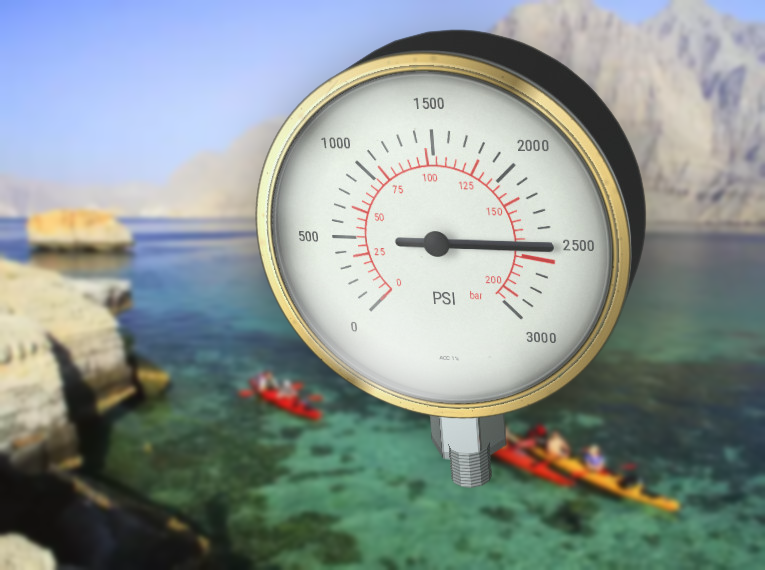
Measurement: 2500 psi
